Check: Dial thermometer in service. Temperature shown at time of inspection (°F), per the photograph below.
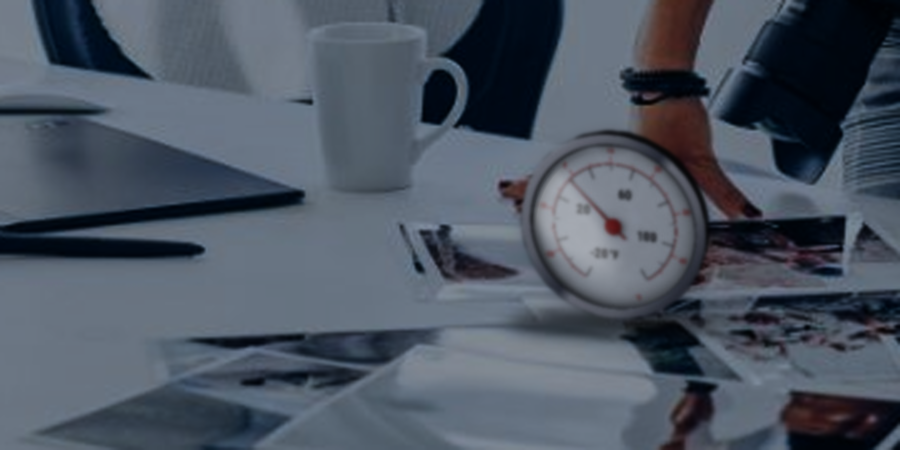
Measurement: 30 °F
